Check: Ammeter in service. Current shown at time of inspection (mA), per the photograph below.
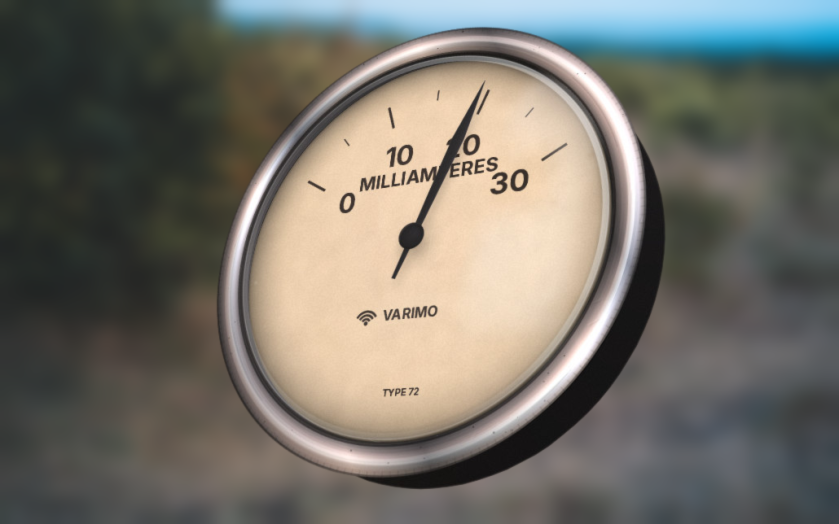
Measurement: 20 mA
